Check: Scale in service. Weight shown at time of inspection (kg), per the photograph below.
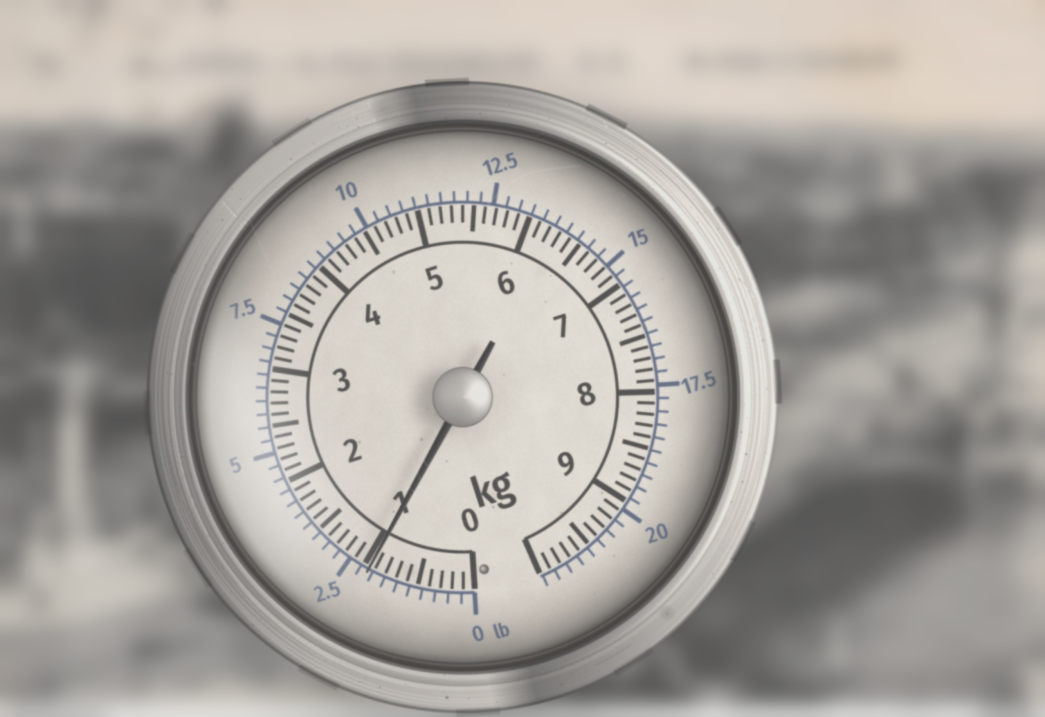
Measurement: 0.95 kg
